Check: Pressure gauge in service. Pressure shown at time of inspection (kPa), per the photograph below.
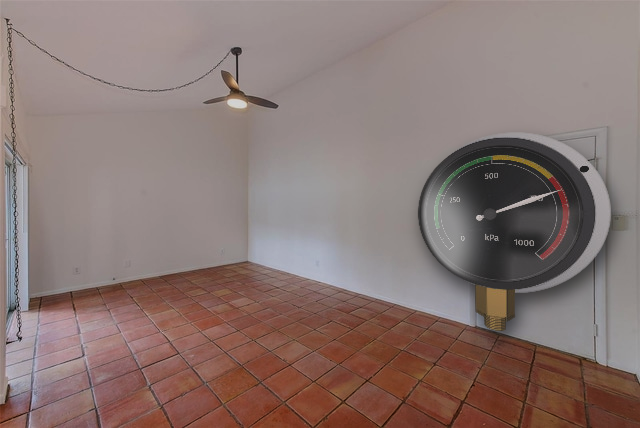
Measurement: 750 kPa
